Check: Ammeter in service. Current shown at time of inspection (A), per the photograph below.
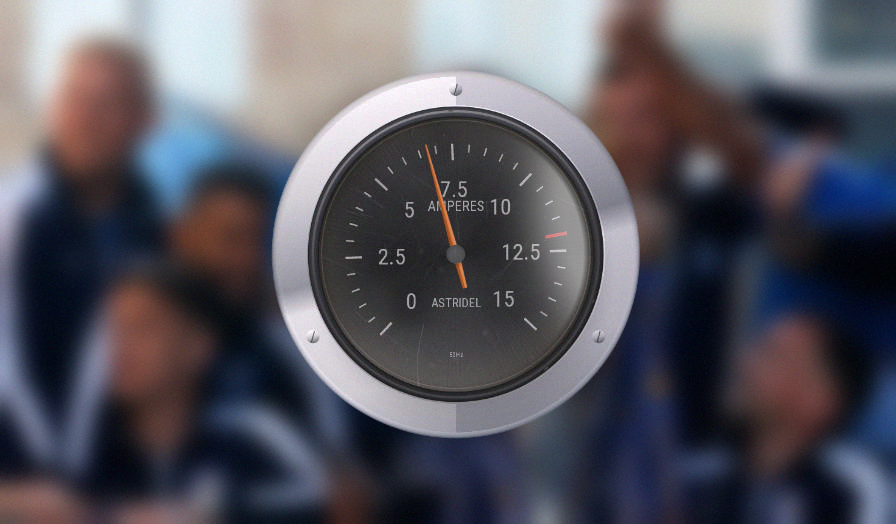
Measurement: 6.75 A
